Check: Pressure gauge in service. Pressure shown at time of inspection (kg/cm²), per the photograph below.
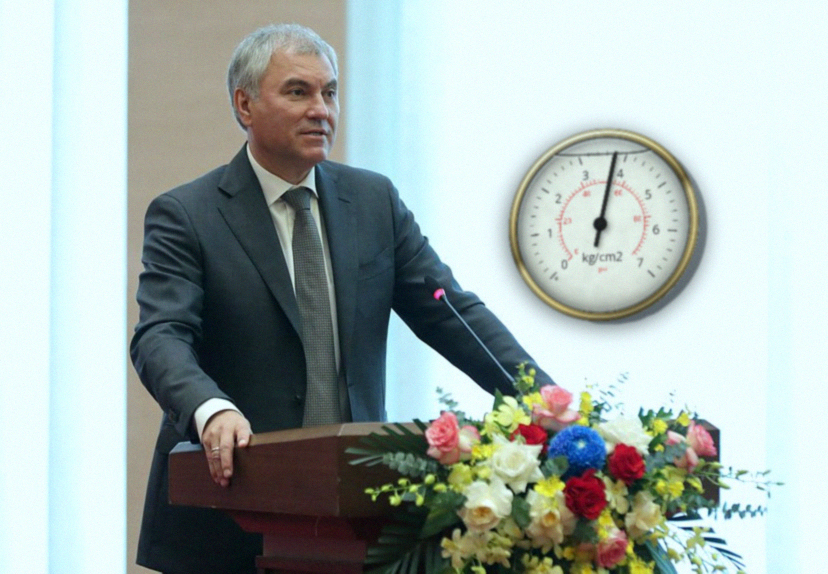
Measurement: 3.8 kg/cm²
